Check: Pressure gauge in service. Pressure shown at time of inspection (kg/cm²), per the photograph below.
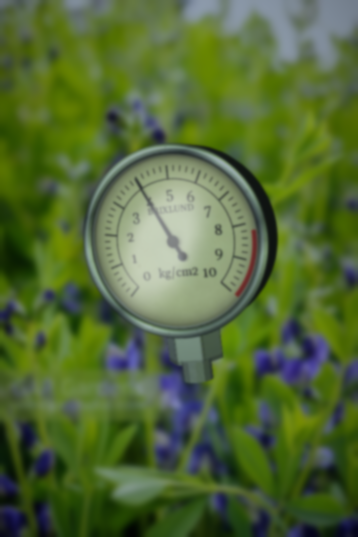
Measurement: 4 kg/cm²
